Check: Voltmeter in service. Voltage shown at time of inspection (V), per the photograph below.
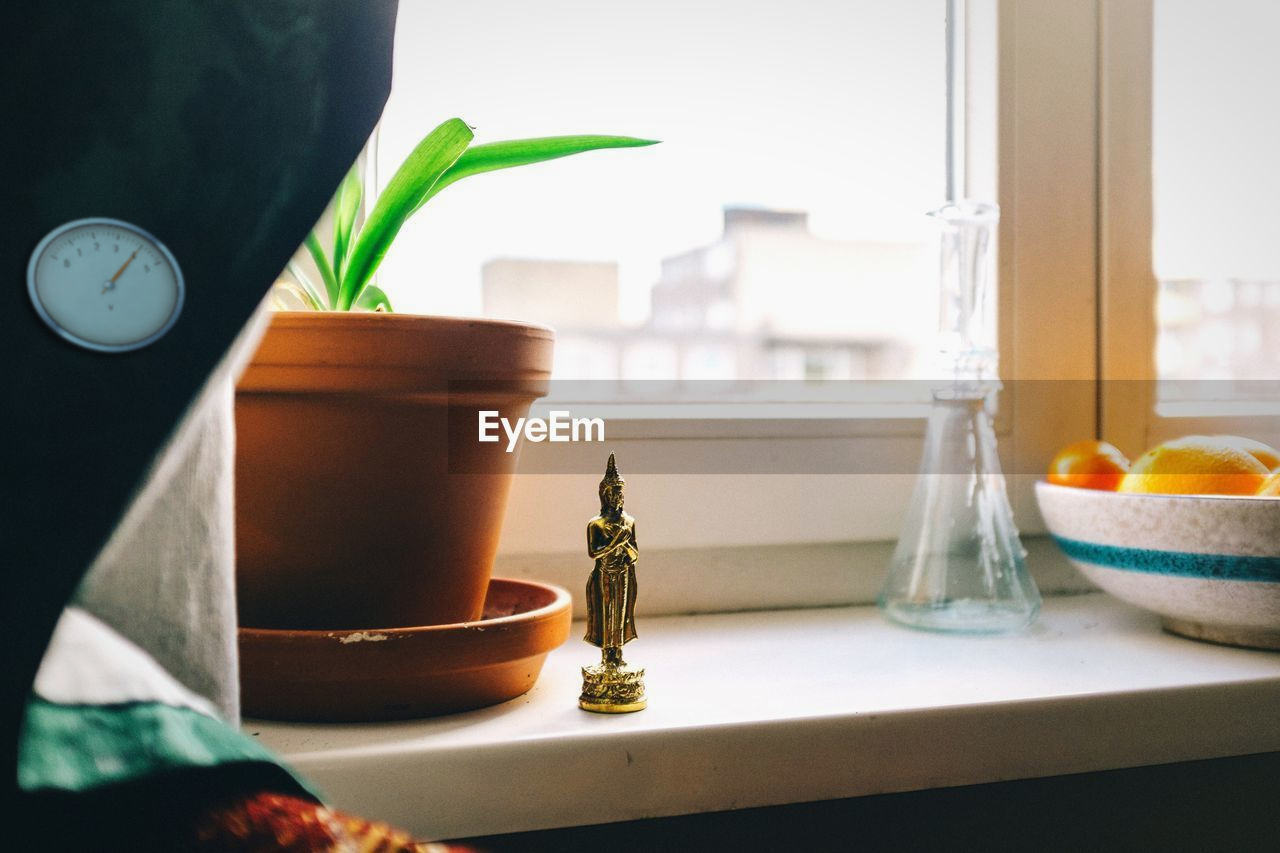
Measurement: 4 V
